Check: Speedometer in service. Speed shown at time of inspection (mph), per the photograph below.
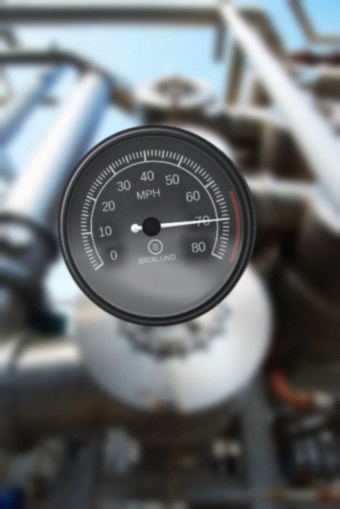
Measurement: 70 mph
